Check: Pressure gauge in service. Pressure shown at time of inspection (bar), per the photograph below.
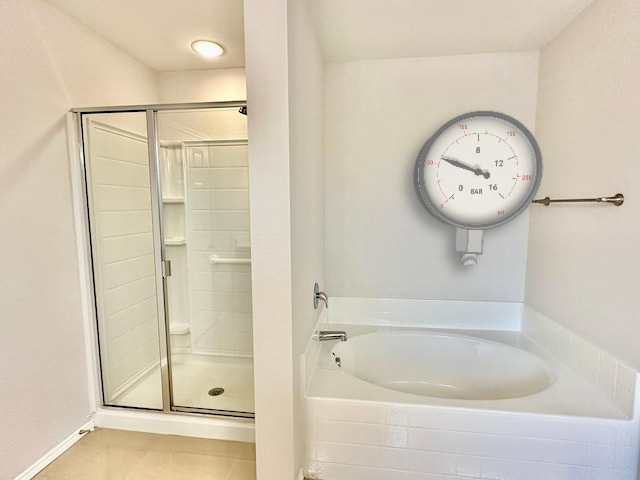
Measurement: 4 bar
